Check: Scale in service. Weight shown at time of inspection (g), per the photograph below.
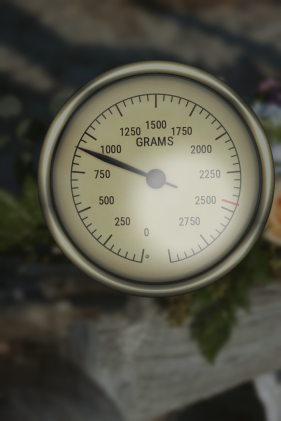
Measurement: 900 g
